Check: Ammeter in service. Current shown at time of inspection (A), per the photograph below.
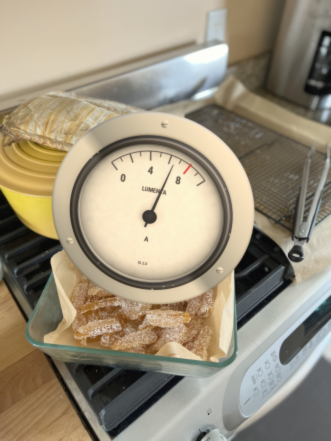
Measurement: 6.5 A
